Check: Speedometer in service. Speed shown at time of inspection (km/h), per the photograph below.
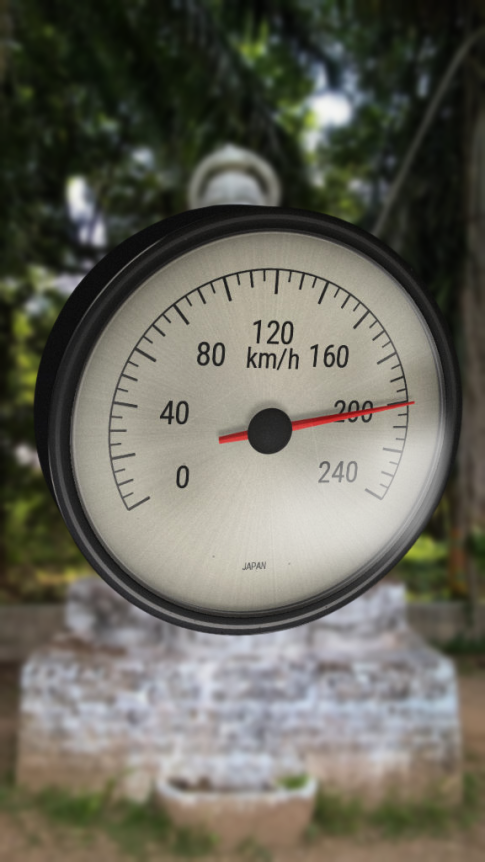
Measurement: 200 km/h
